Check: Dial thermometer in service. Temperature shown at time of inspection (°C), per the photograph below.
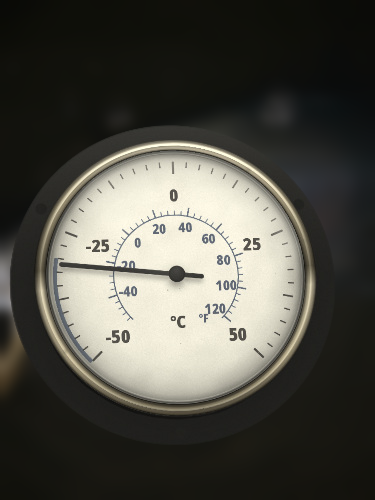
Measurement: -31.25 °C
